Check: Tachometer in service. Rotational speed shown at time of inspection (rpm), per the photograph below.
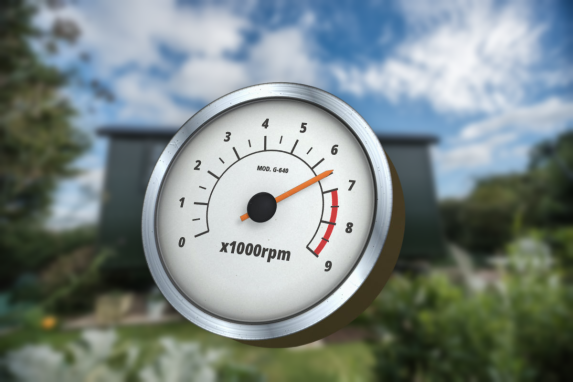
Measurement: 6500 rpm
